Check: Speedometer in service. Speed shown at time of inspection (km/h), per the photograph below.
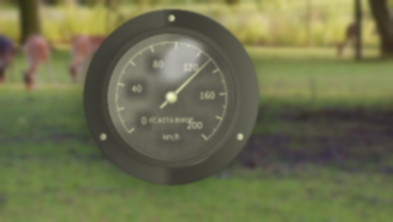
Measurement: 130 km/h
